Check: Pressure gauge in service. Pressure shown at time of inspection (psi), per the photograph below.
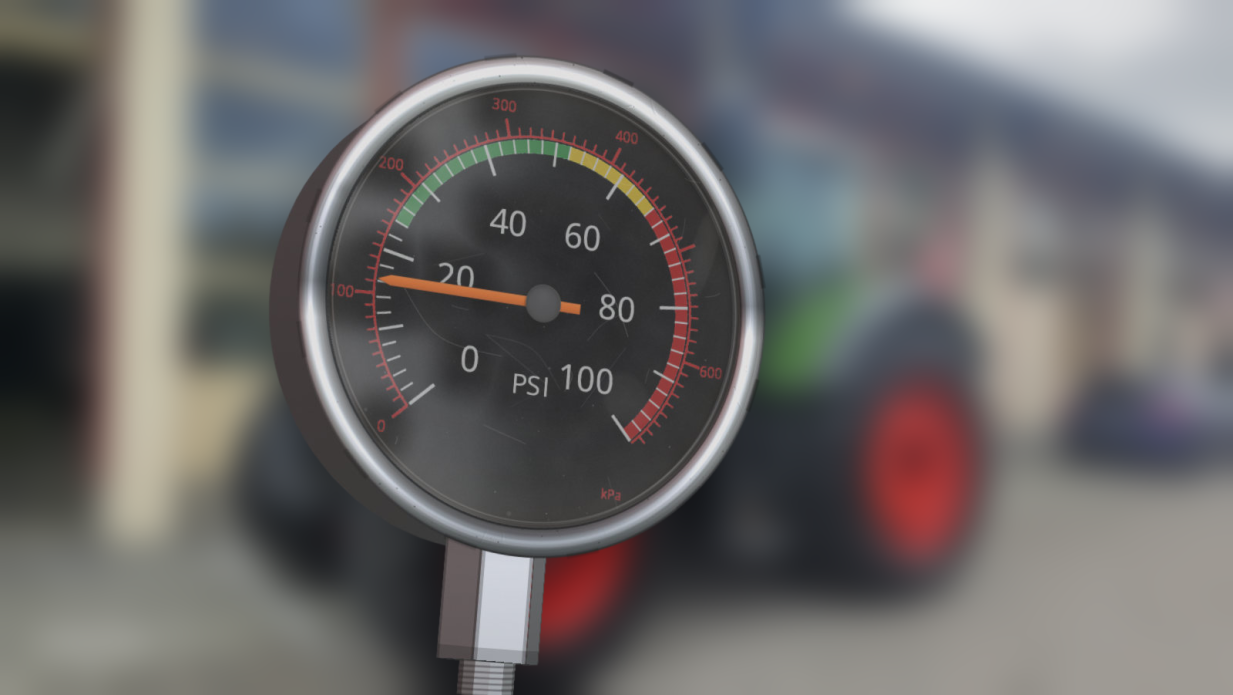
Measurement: 16 psi
